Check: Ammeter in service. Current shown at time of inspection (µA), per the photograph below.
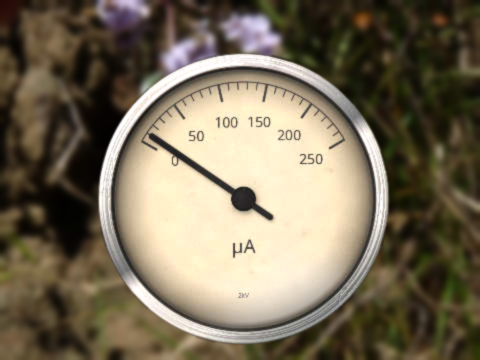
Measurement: 10 µA
